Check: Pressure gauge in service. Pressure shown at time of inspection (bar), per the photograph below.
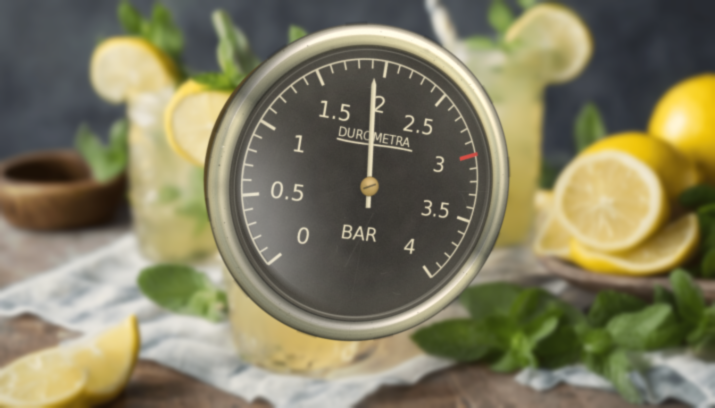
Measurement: 1.9 bar
